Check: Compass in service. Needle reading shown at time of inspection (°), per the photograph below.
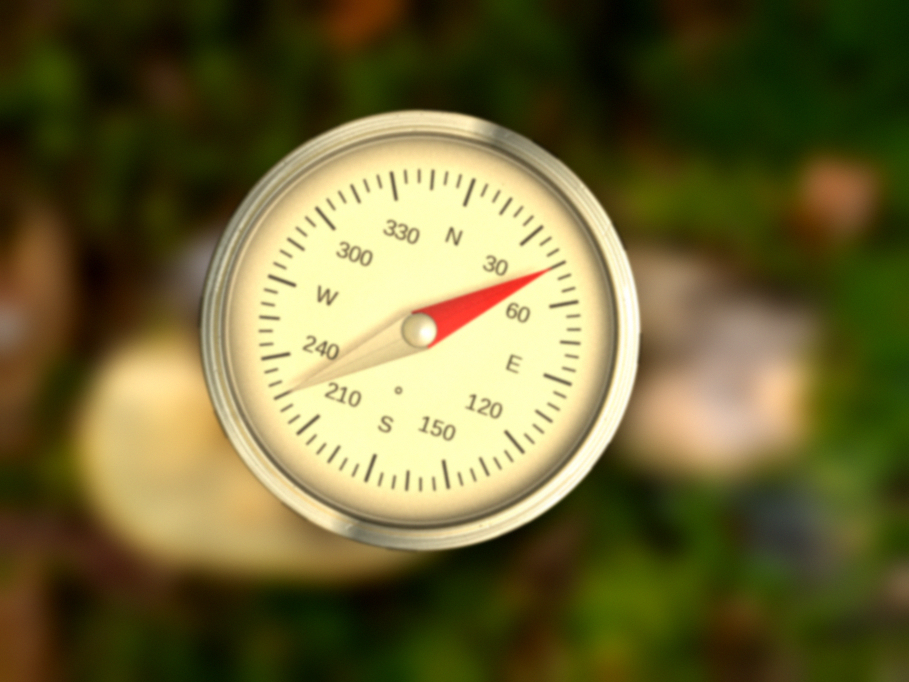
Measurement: 45 °
